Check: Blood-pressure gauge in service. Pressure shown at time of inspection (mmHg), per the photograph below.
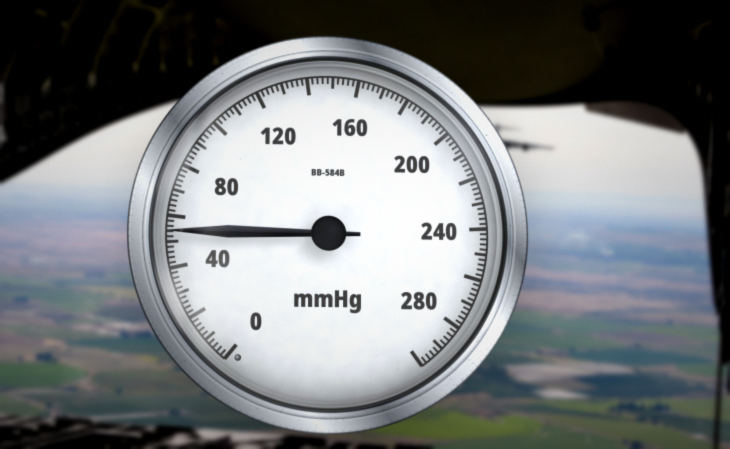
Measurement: 54 mmHg
